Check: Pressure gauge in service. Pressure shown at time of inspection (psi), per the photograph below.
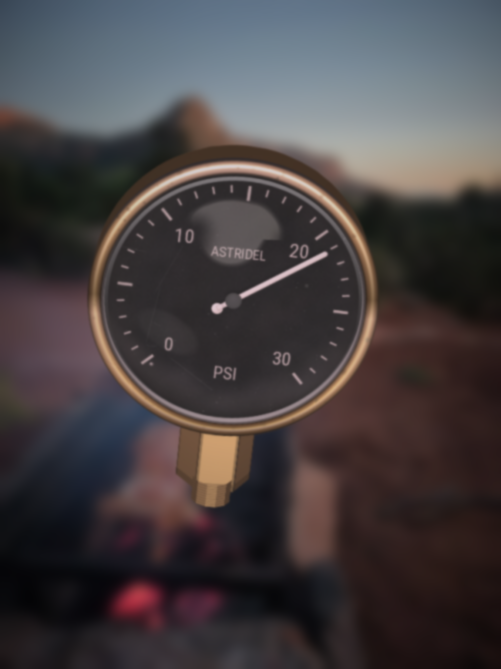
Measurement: 21 psi
